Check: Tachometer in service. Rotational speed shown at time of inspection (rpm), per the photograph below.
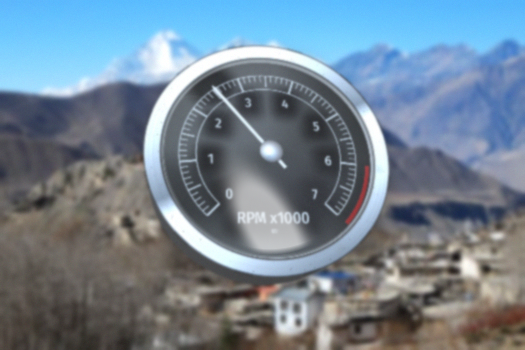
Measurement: 2500 rpm
